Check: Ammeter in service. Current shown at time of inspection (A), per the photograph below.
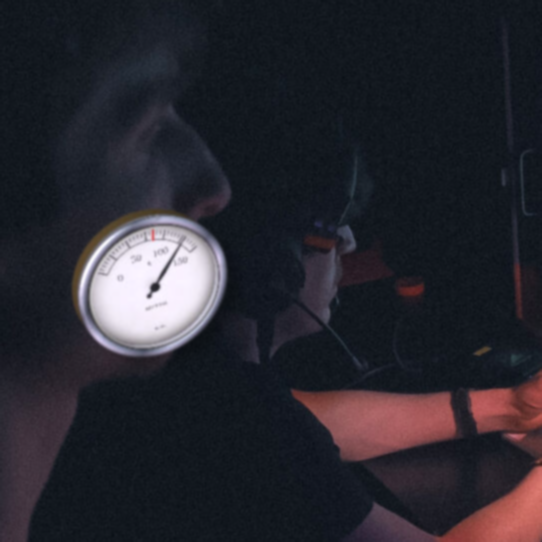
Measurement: 125 A
